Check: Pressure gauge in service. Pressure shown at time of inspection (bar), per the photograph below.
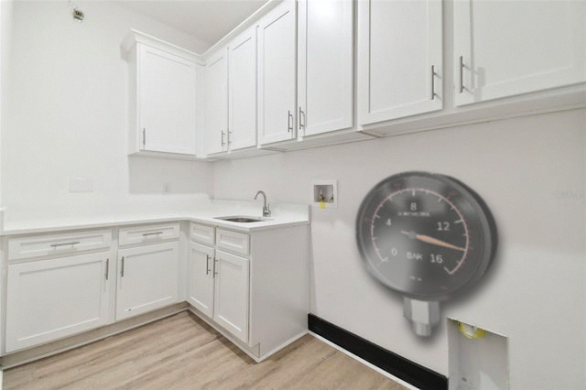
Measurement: 14 bar
